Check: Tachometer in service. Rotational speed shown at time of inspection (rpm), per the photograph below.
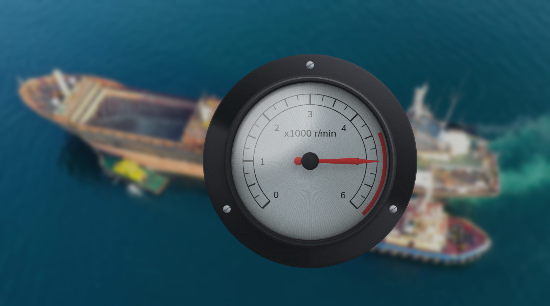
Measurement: 5000 rpm
